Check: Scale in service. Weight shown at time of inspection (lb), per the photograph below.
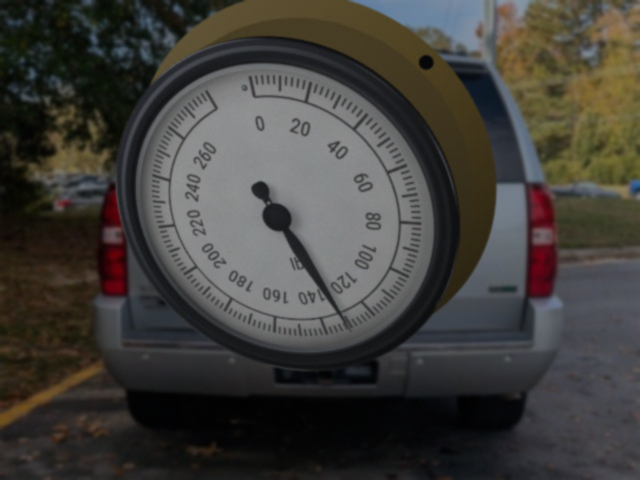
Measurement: 130 lb
